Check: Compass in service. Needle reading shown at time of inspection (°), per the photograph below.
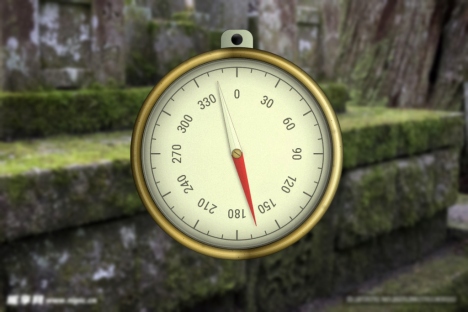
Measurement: 165 °
